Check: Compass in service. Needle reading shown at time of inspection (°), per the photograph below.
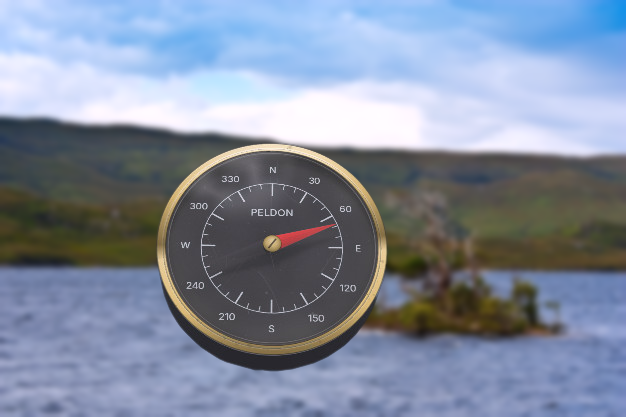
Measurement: 70 °
